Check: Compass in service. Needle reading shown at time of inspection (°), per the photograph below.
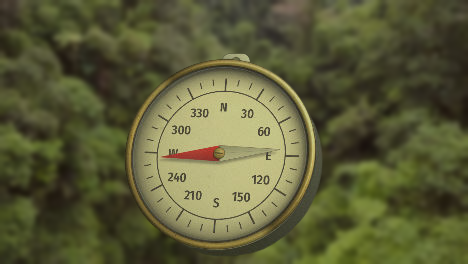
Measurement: 265 °
